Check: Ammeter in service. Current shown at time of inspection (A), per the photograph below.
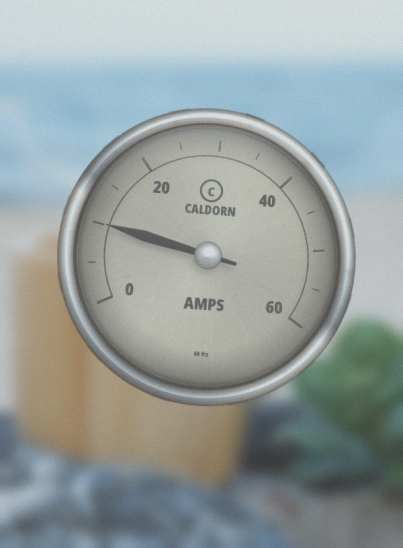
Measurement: 10 A
